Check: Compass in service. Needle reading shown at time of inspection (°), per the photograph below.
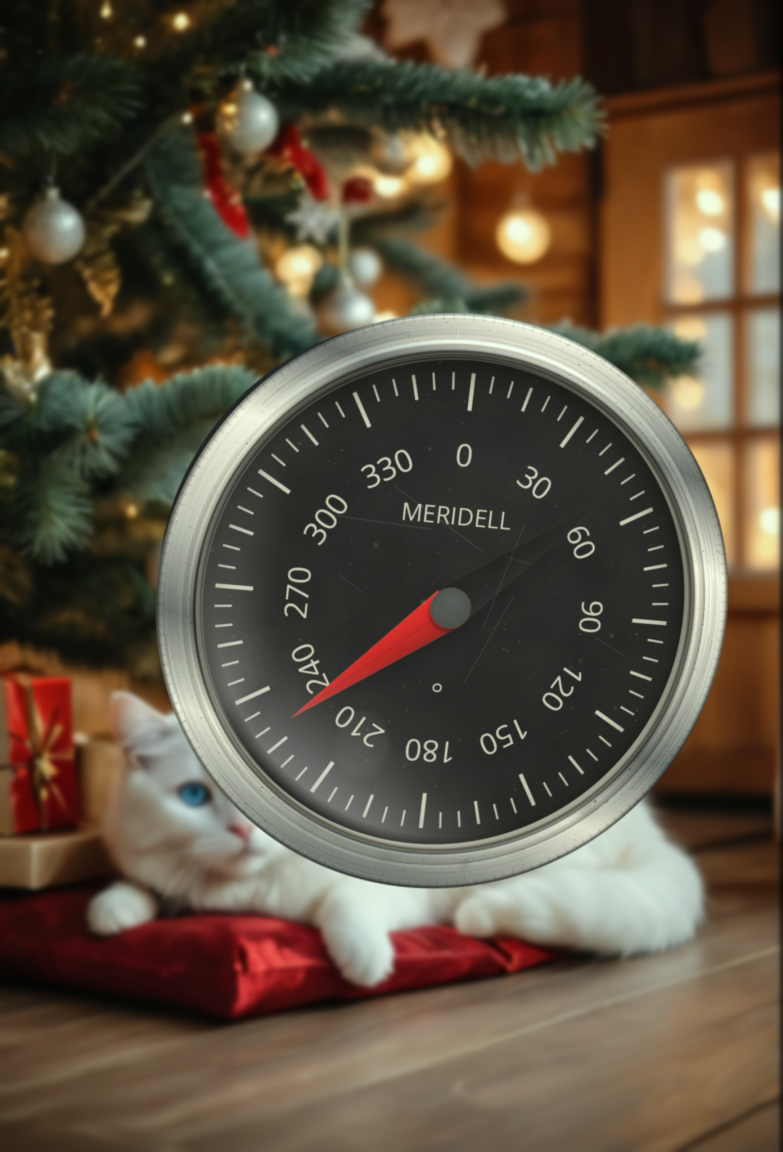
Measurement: 230 °
